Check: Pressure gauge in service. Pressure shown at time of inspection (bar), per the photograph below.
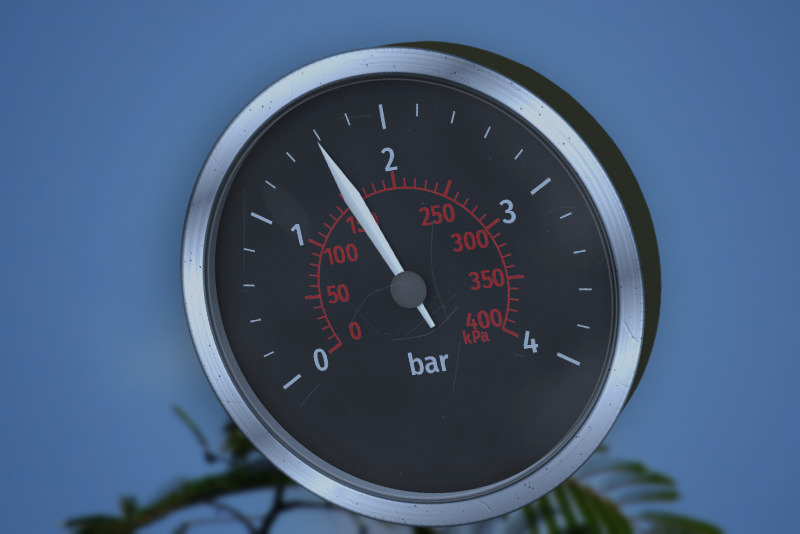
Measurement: 1.6 bar
